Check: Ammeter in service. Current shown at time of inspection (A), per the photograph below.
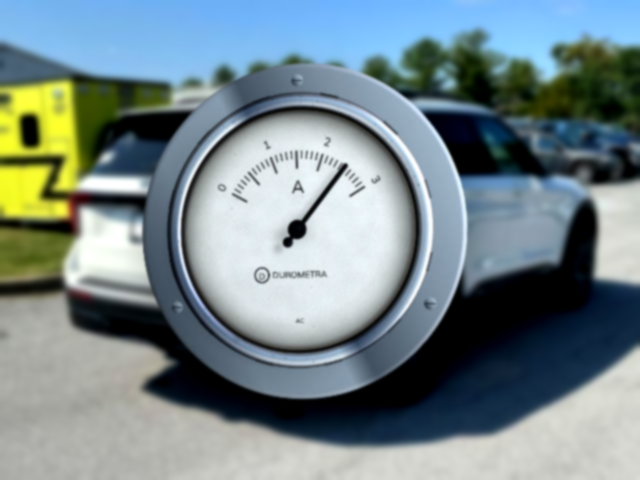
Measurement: 2.5 A
